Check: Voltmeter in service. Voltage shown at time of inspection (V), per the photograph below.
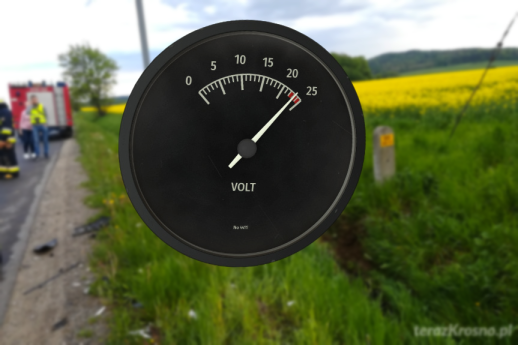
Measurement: 23 V
